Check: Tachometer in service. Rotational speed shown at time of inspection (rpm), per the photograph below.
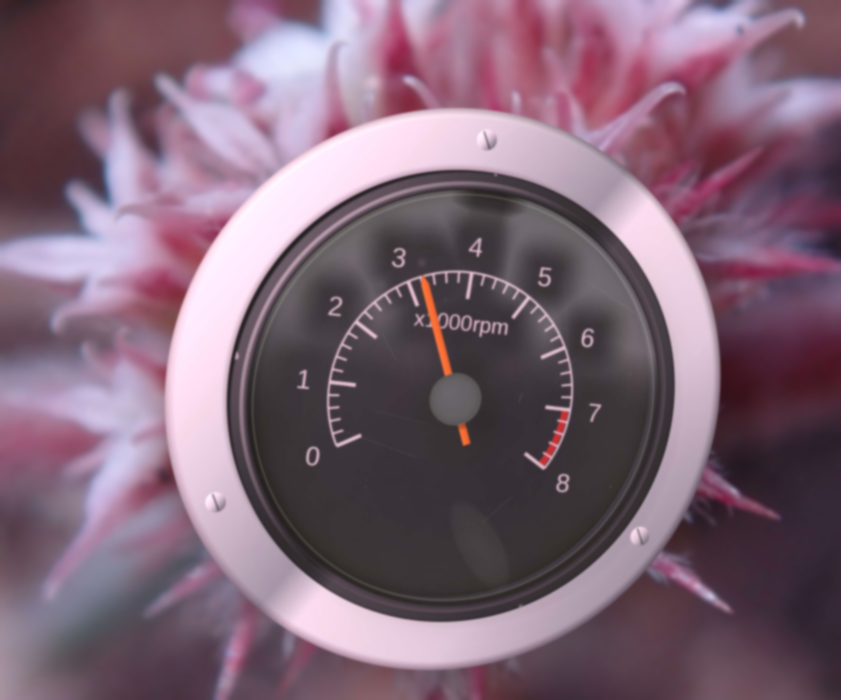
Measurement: 3200 rpm
